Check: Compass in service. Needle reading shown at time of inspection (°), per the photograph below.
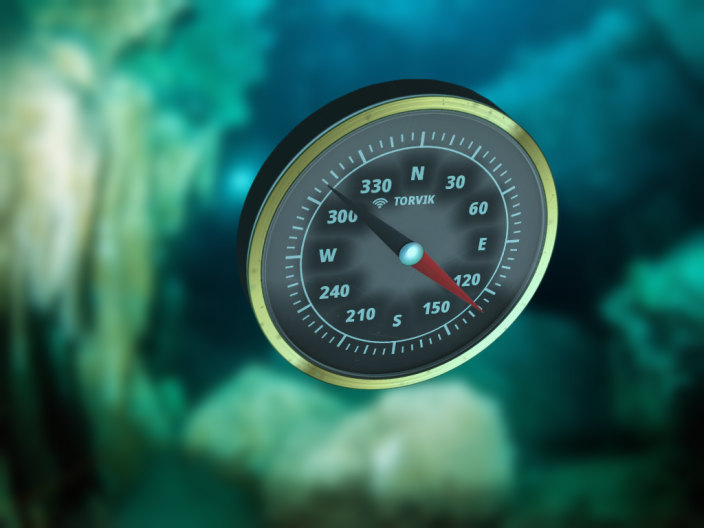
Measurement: 130 °
